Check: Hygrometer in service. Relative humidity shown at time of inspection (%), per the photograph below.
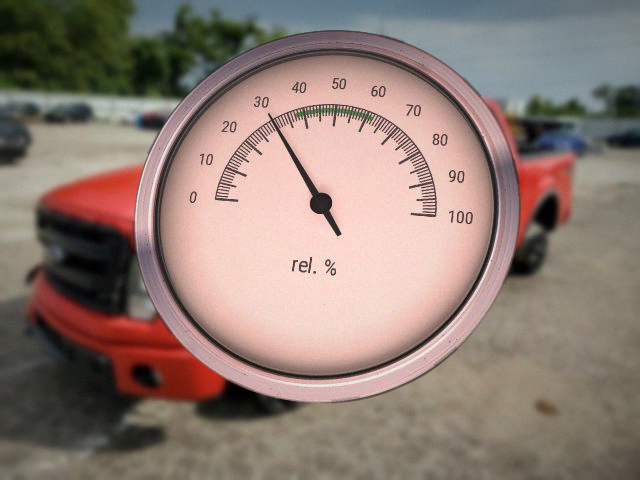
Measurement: 30 %
